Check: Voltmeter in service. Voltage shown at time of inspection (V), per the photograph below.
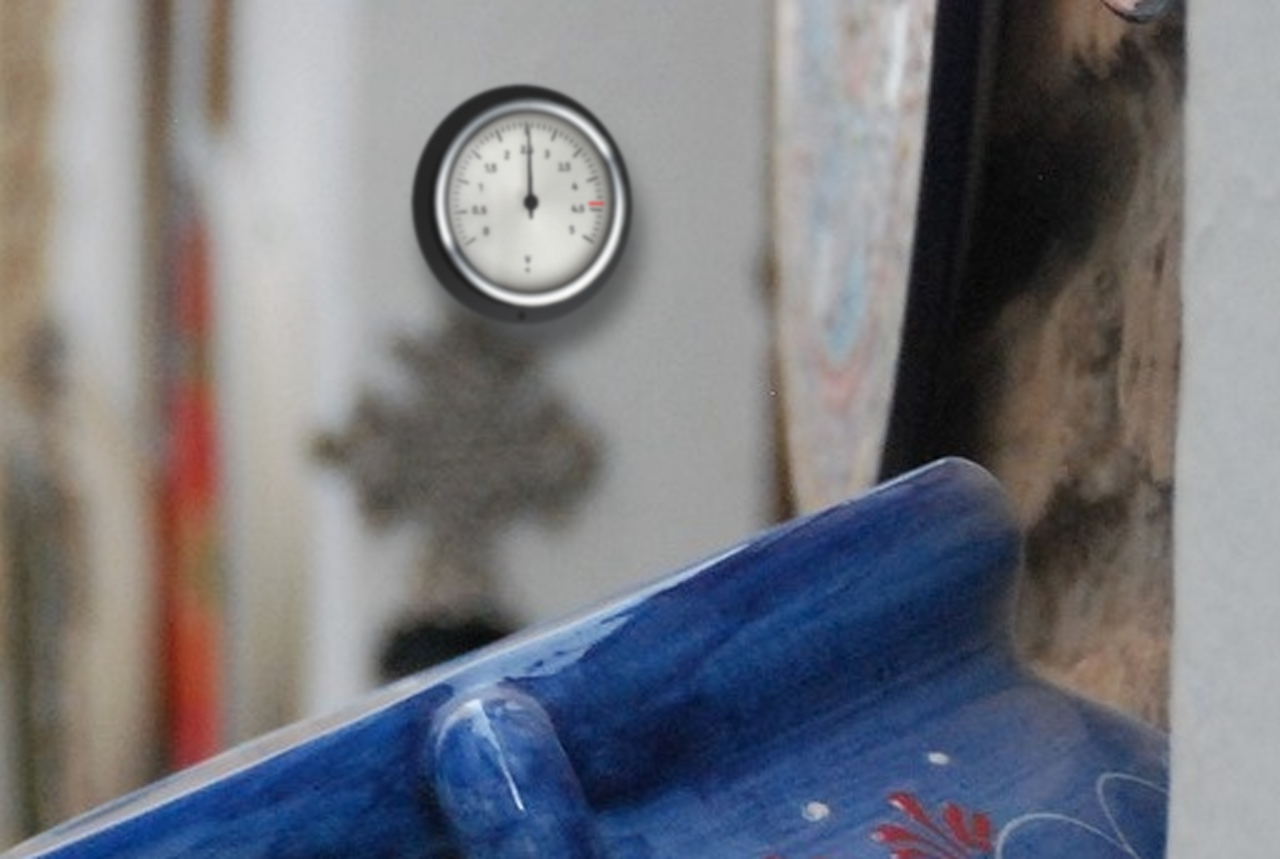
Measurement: 2.5 V
